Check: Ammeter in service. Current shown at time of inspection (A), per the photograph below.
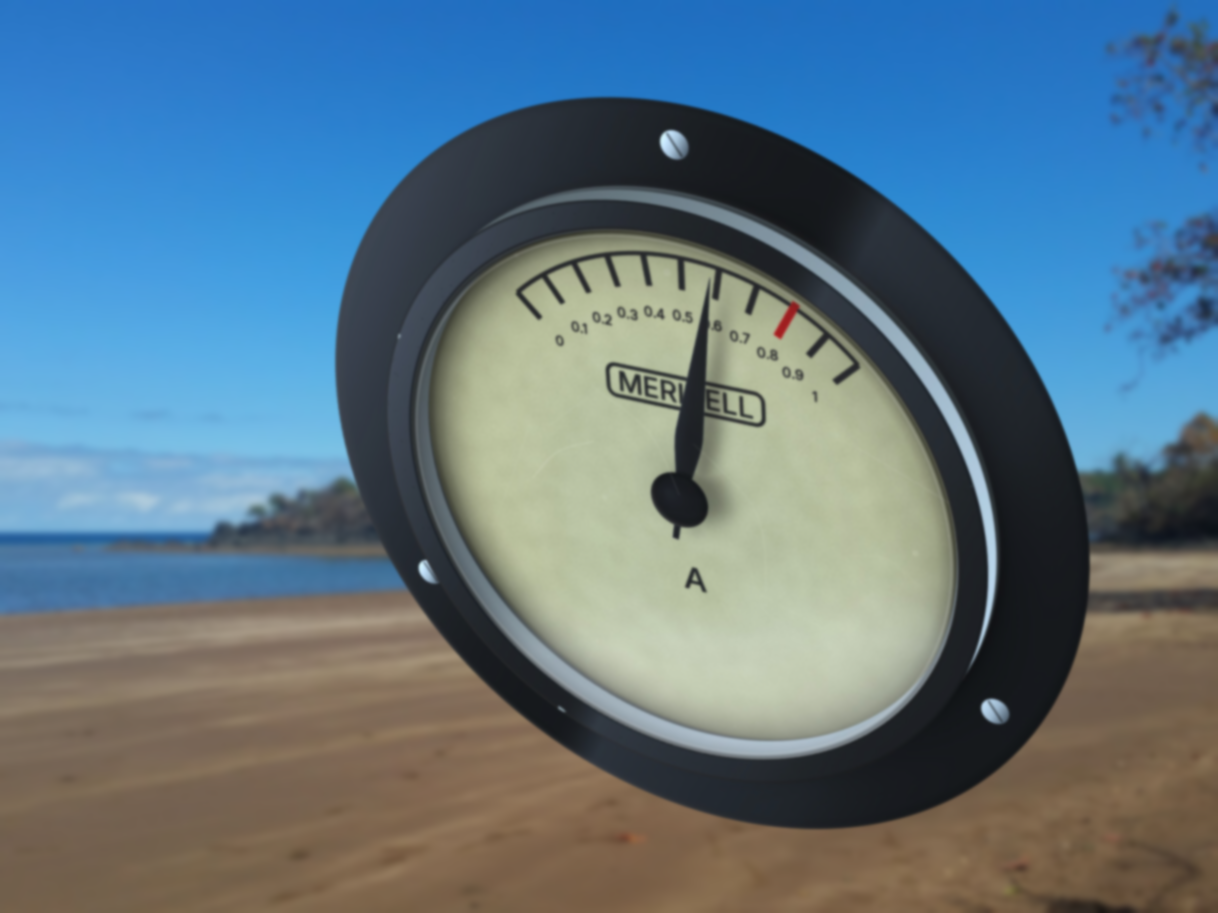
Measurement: 0.6 A
